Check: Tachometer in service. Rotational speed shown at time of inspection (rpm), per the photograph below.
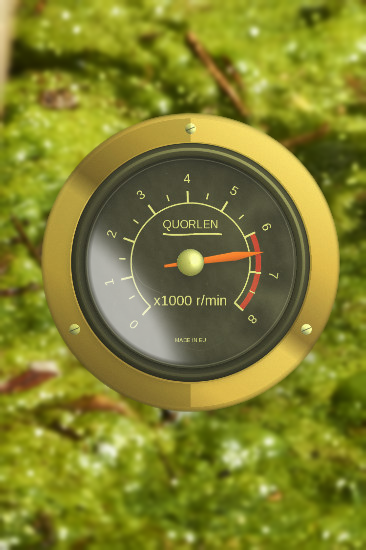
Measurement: 6500 rpm
